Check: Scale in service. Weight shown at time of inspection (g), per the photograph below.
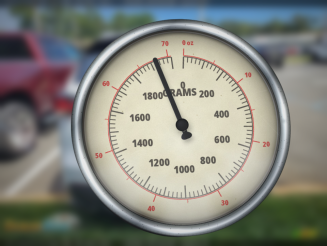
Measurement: 1920 g
